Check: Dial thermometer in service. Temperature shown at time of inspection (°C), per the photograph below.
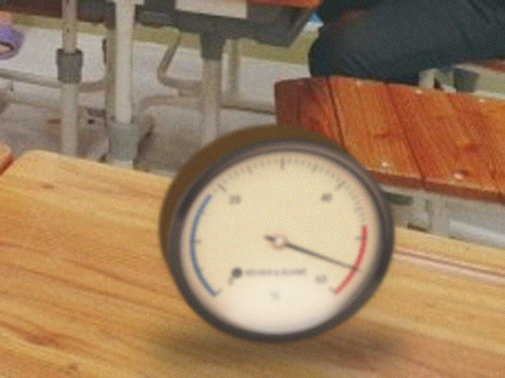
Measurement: 55 °C
